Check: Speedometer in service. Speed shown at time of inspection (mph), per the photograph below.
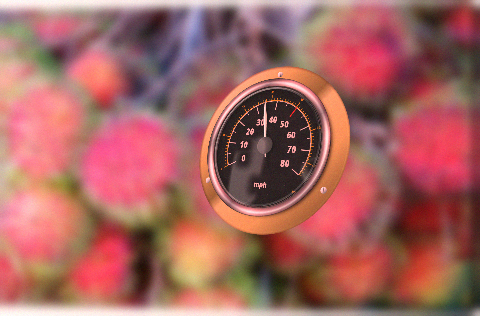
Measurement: 35 mph
